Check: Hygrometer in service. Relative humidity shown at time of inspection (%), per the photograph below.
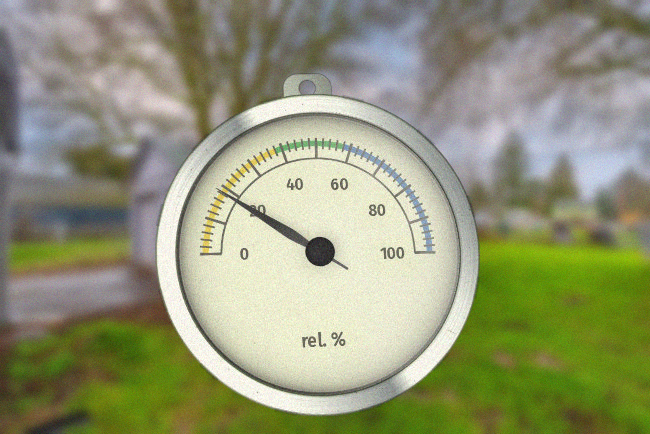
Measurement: 18 %
